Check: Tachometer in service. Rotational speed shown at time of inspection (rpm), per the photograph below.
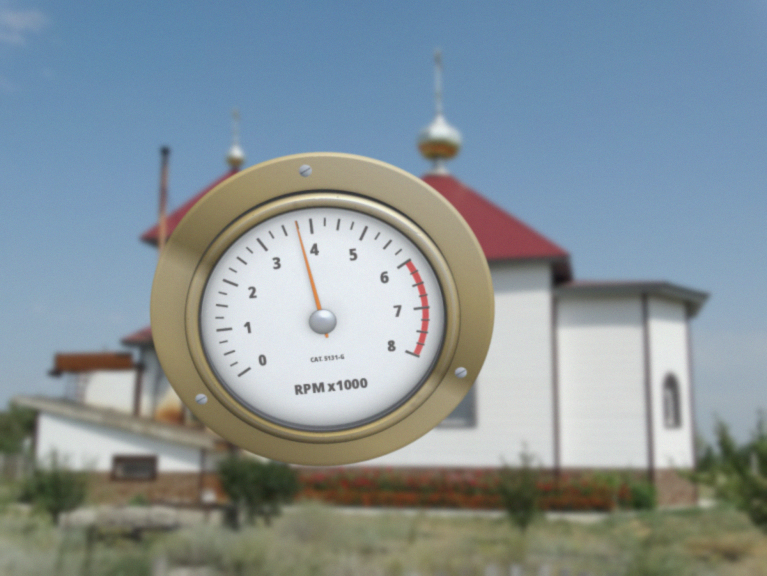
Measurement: 3750 rpm
